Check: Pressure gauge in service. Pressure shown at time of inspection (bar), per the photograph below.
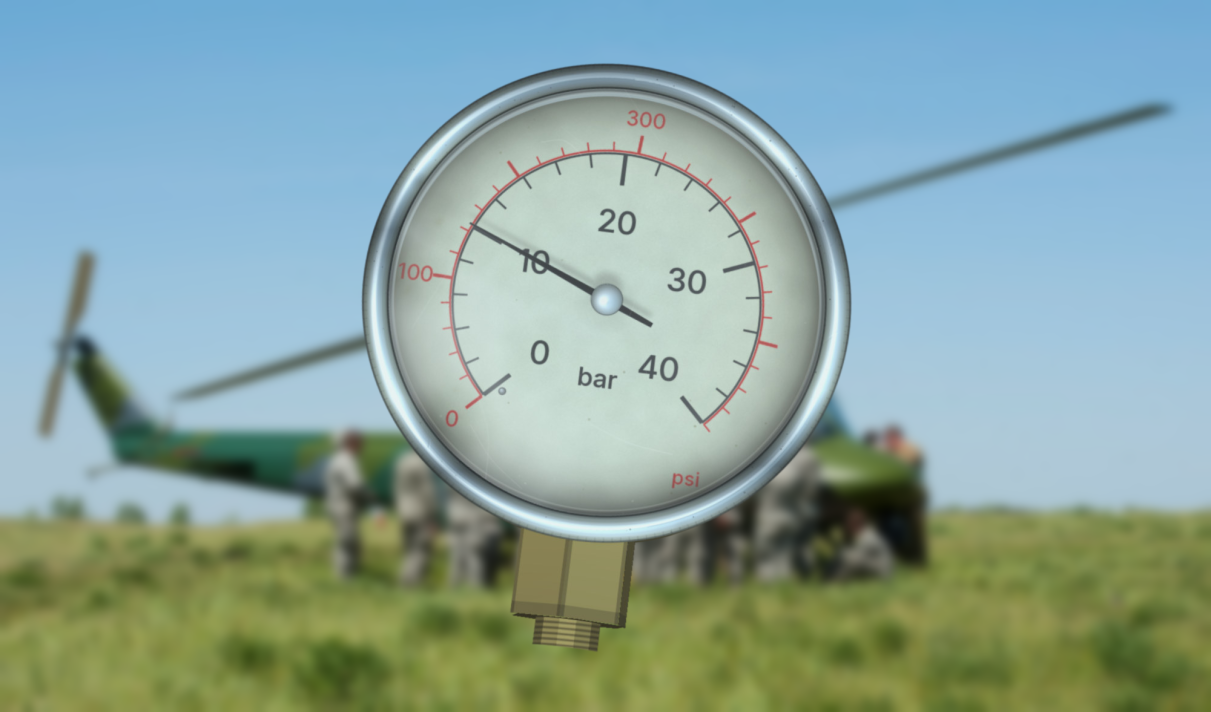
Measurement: 10 bar
